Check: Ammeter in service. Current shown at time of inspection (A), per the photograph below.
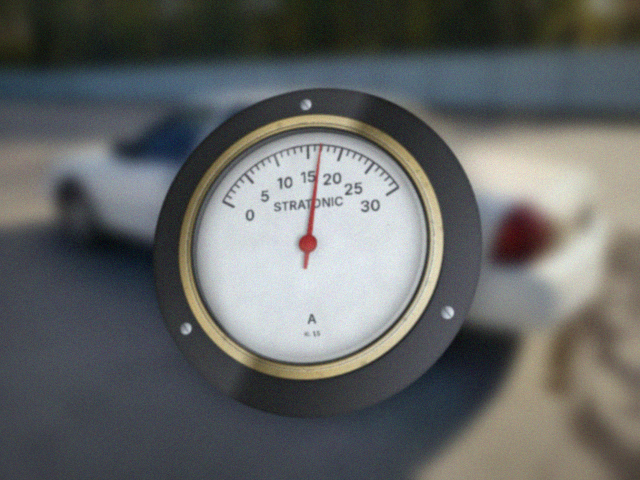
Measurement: 17 A
